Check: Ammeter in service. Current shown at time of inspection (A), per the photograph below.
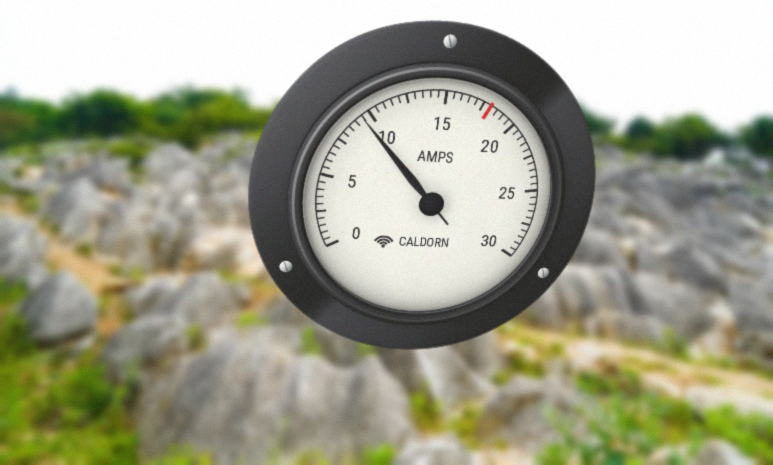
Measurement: 9.5 A
